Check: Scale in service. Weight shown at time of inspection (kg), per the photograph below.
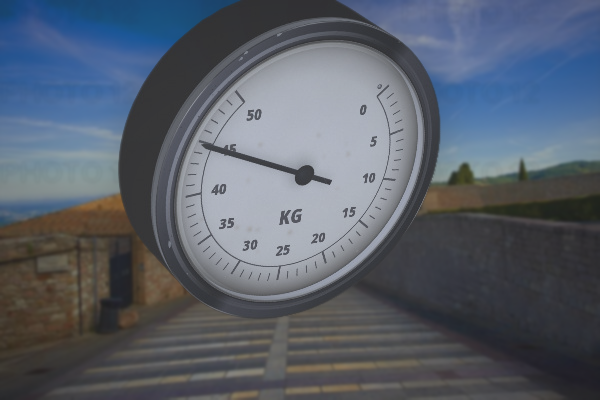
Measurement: 45 kg
